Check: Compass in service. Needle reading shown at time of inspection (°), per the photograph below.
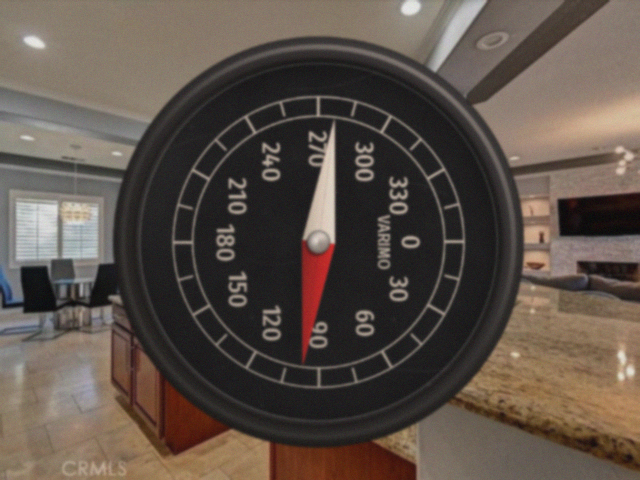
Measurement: 97.5 °
